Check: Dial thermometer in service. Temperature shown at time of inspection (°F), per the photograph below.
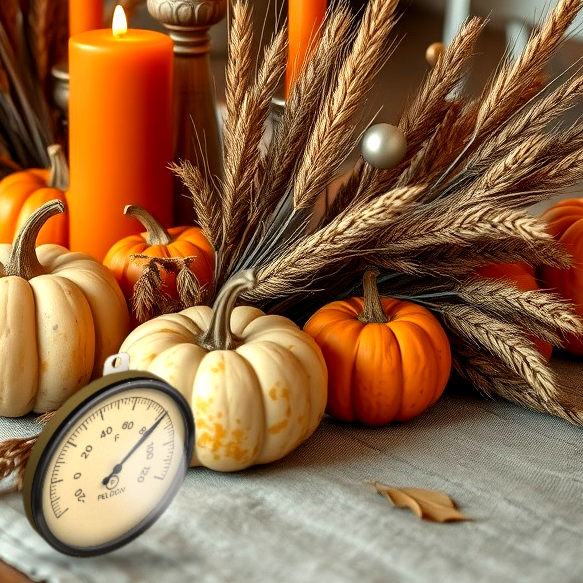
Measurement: 80 °F
